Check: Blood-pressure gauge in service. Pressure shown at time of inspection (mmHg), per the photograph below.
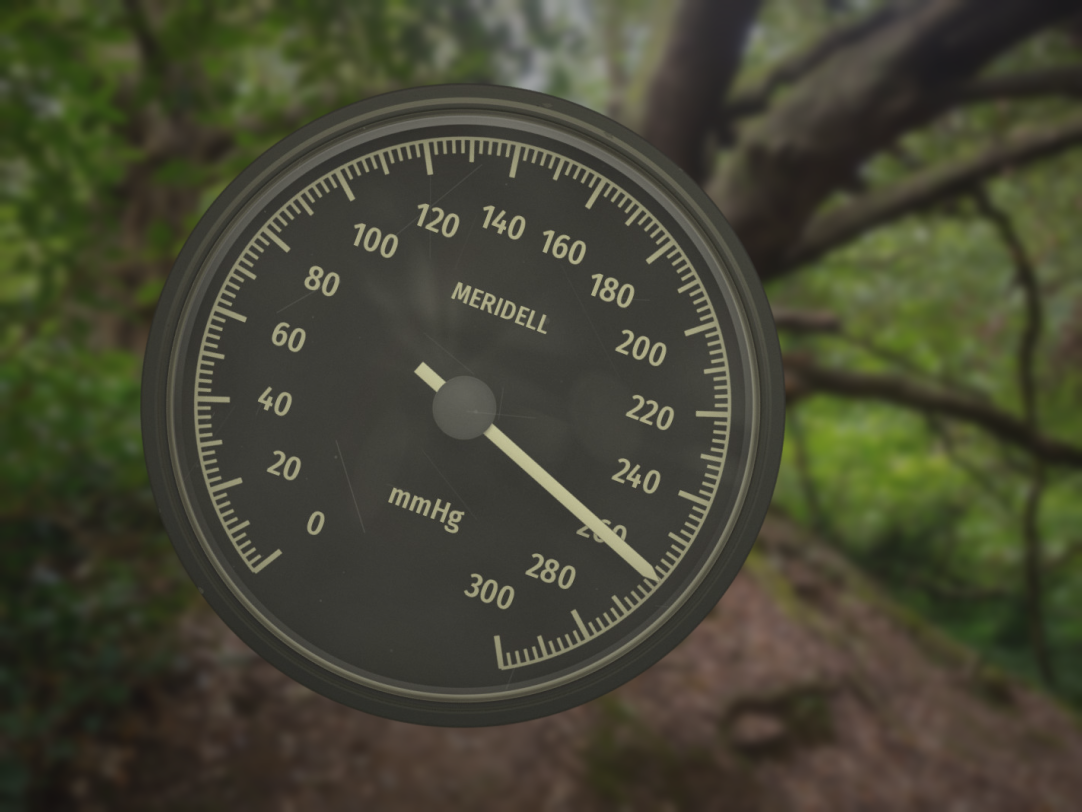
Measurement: 260 mmHg
